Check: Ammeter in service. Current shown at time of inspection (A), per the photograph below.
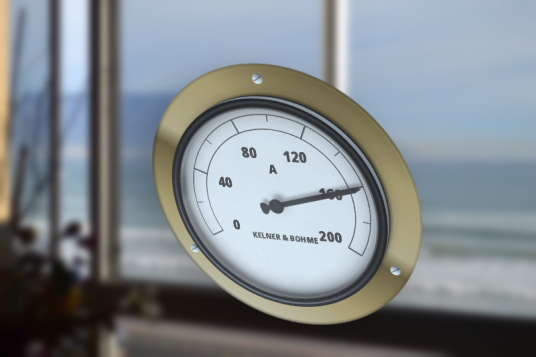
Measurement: 160 A
